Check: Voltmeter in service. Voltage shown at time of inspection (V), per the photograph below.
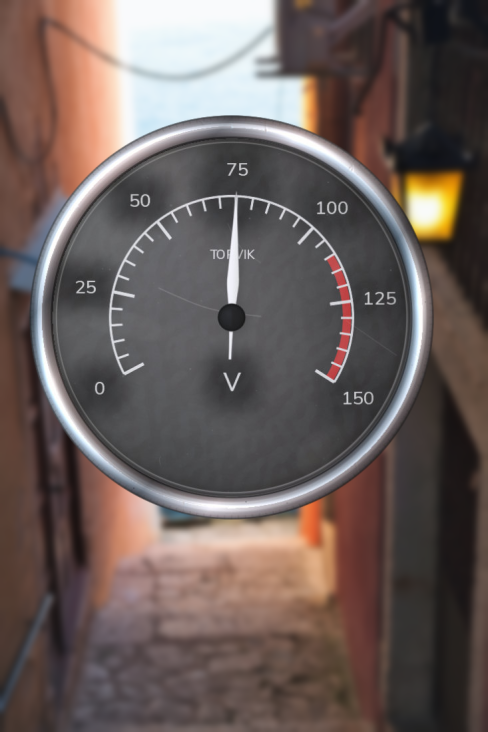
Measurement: 75 V
